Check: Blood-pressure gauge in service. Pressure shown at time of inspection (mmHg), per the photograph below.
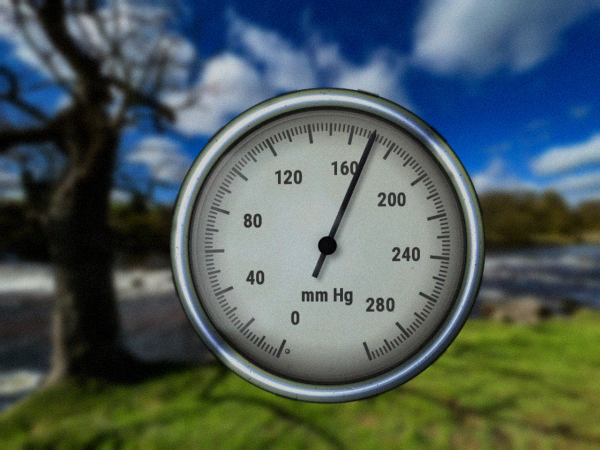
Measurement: 170 mmHg
